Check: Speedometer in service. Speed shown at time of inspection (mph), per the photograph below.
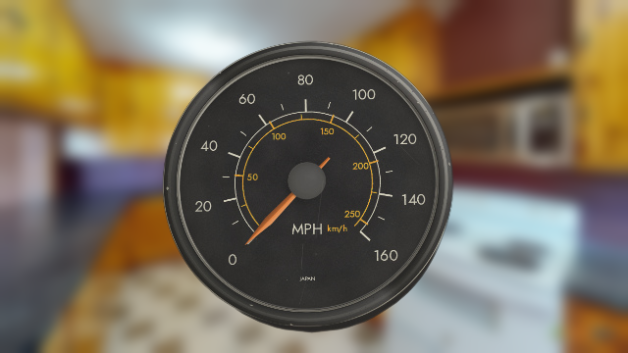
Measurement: 0 mph
